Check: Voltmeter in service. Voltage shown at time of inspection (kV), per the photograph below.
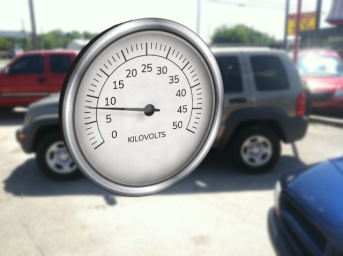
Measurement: 8 kV
